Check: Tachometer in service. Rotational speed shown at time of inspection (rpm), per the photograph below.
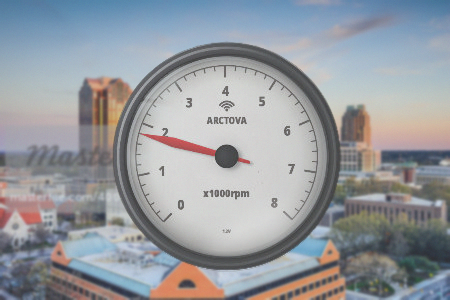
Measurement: 1800 rpm
